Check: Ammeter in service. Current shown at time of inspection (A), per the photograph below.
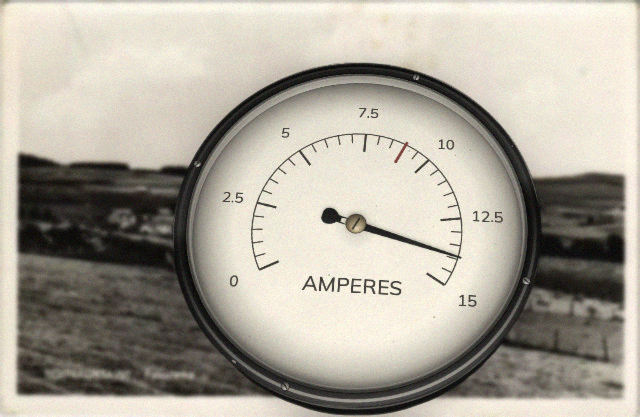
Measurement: 14 A
